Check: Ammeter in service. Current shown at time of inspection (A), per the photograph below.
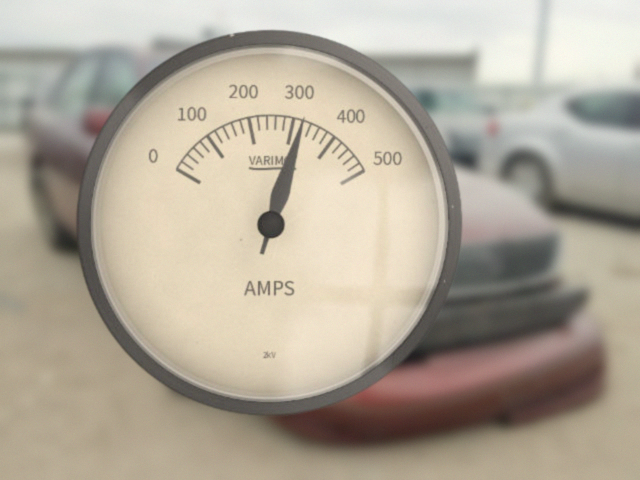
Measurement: 320 A
